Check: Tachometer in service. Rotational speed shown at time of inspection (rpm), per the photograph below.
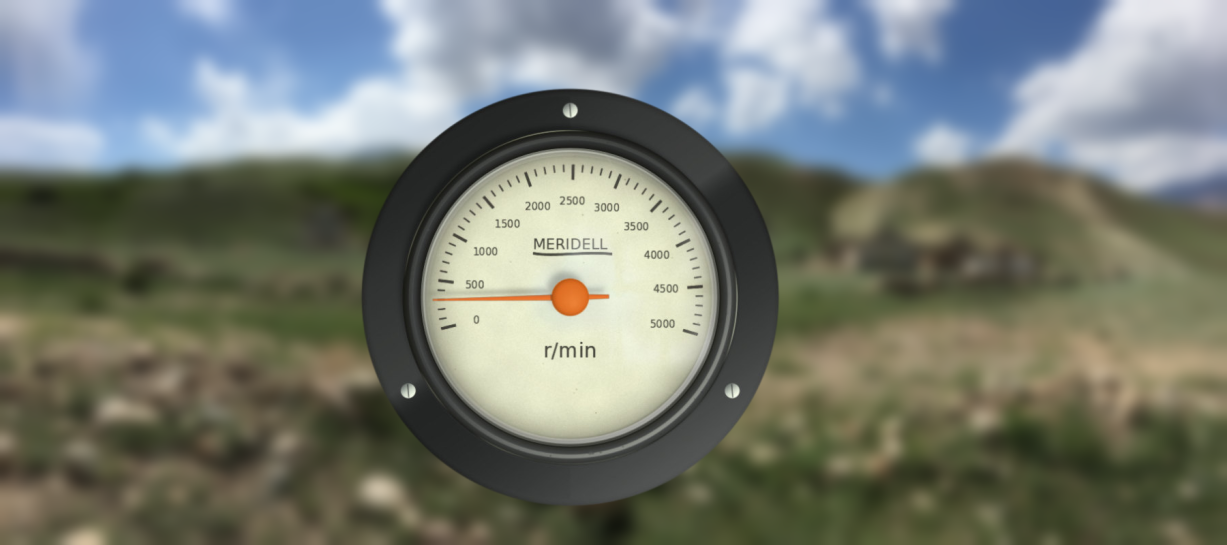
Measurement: 300 rpm
